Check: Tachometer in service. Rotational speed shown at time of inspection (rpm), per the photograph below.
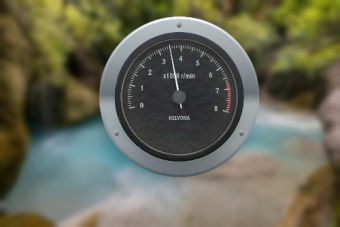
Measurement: 3500 rpm
